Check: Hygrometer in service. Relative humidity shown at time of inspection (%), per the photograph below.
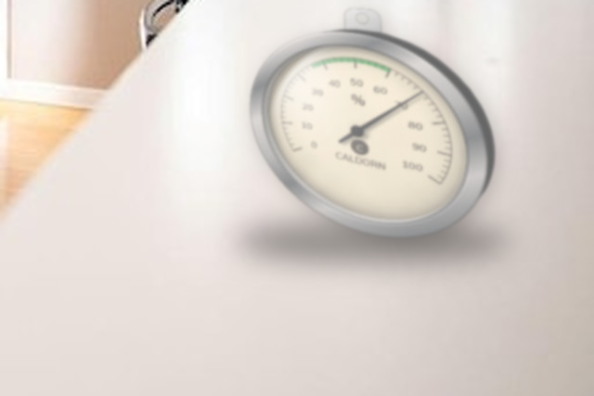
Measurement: 70 %
